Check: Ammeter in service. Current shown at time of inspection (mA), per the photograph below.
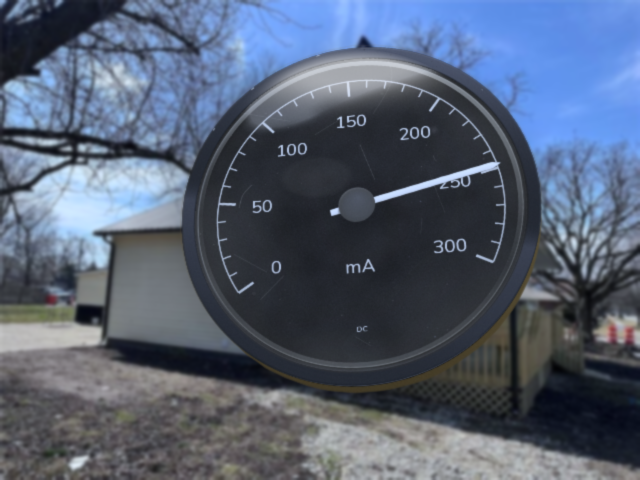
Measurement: 250 mA
